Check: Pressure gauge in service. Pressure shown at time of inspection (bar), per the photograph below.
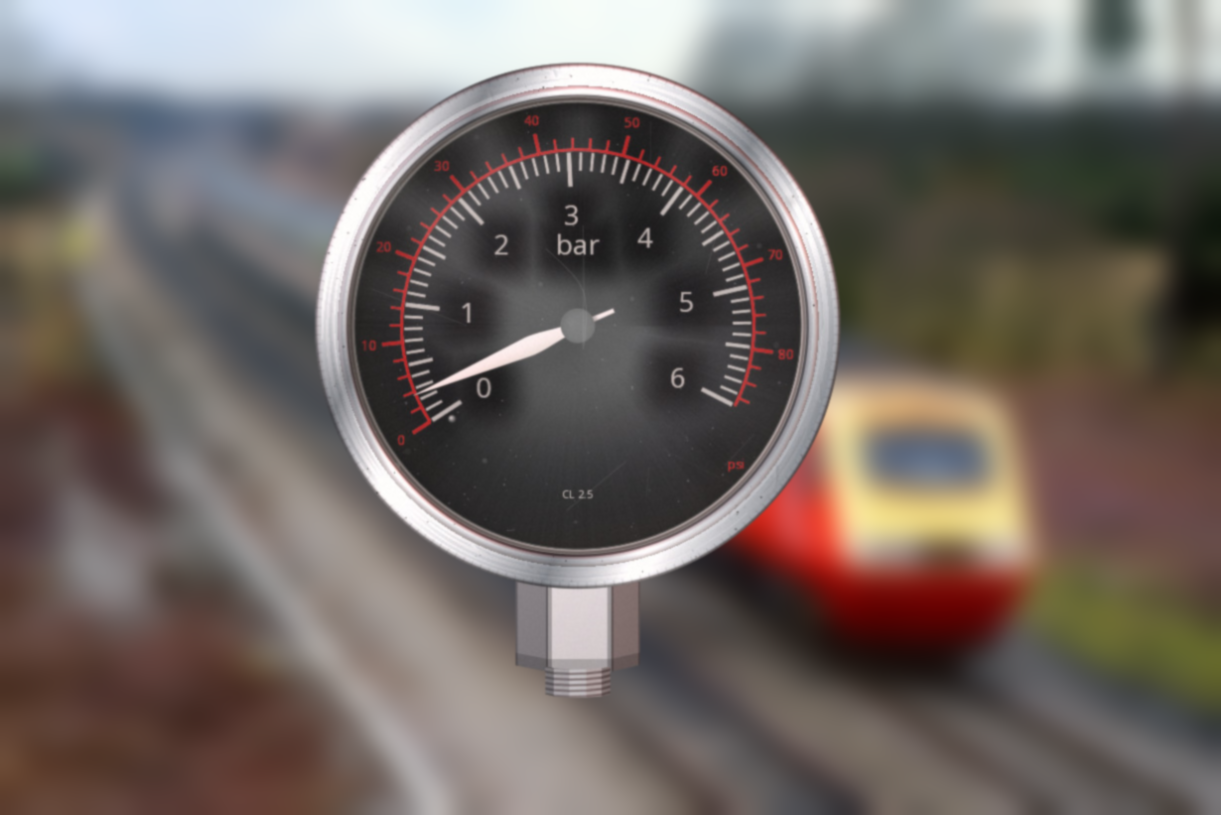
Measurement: 0.25 bar
